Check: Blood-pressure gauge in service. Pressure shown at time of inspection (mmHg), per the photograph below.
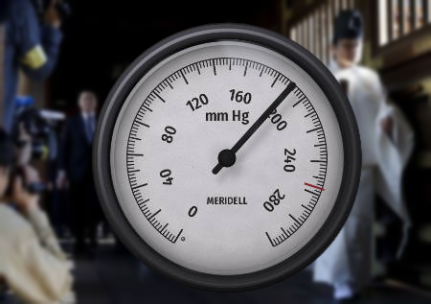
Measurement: 190 mmHg
